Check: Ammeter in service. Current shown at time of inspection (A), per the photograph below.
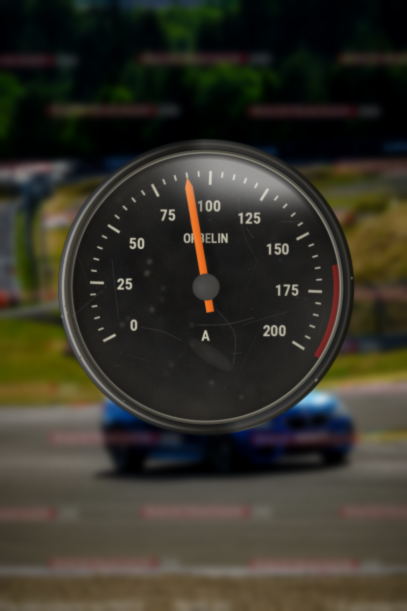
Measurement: 90 A
